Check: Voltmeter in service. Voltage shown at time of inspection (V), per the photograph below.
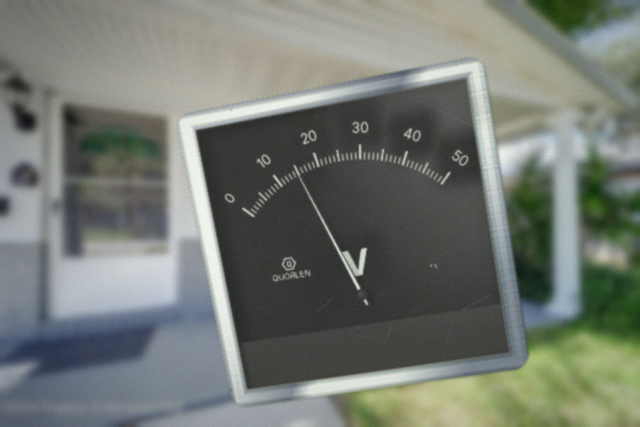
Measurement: 15 V
